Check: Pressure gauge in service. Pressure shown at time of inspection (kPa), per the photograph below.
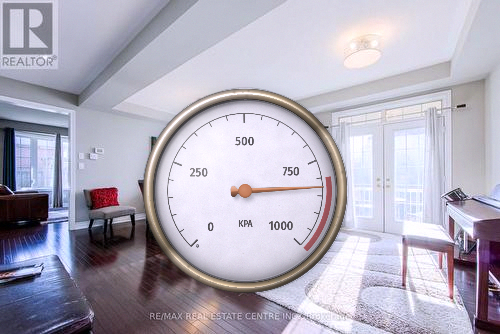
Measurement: 825 kPa
